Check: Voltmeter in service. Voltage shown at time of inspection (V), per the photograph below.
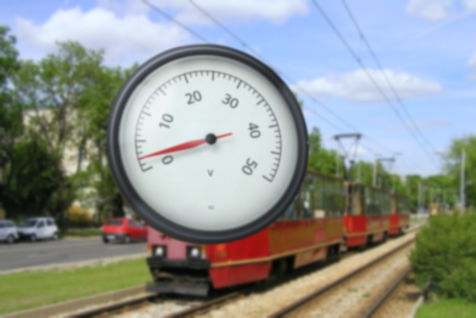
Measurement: 2 V
